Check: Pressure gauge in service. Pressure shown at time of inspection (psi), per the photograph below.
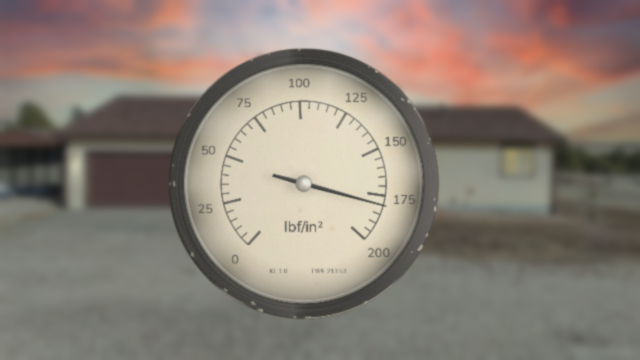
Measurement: 180 psi
